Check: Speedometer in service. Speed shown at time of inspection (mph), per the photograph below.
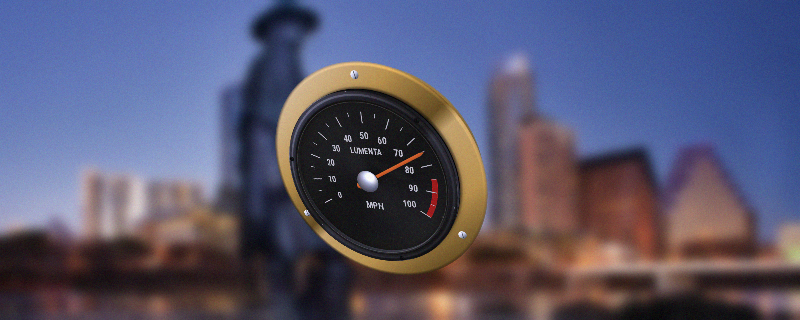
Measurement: 75 mph
